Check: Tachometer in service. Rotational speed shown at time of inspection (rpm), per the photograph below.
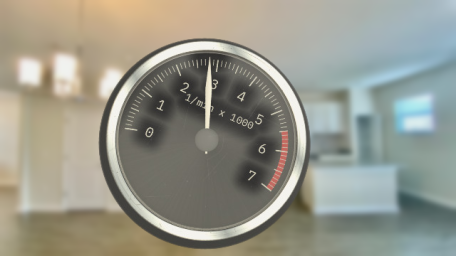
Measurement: 2800 rpm
